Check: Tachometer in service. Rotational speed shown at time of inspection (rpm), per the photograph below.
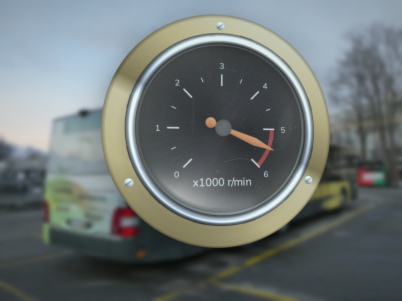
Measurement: 5500 rpm
